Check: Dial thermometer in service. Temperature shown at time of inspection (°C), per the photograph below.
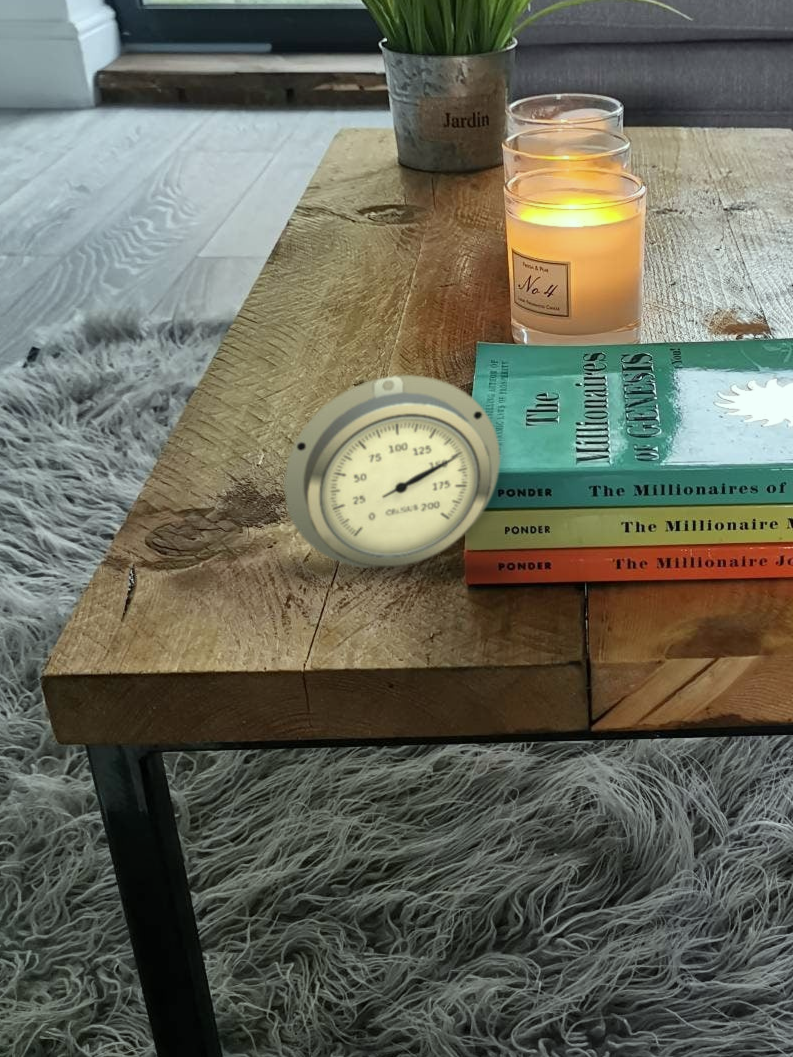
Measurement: 150 °C
